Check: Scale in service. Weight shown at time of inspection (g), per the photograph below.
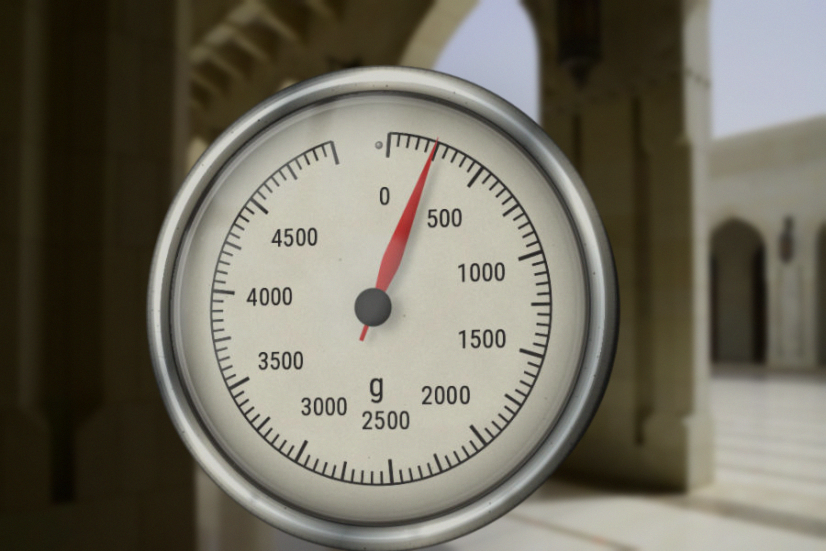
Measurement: 250 g
